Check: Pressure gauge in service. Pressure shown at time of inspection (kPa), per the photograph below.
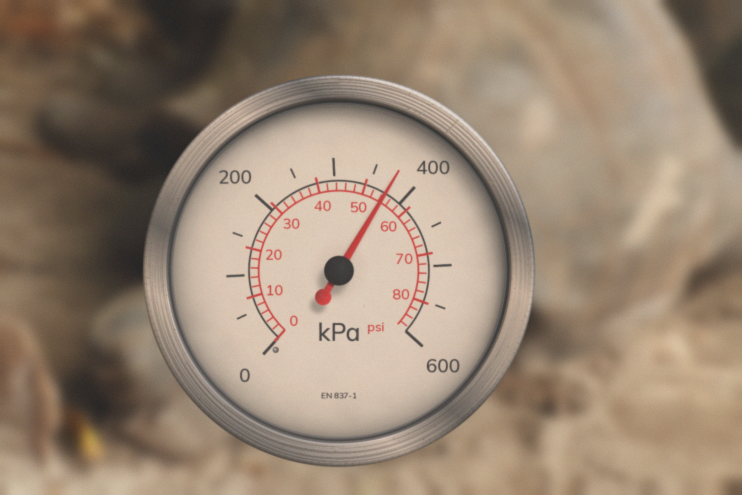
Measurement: 375 kPa
